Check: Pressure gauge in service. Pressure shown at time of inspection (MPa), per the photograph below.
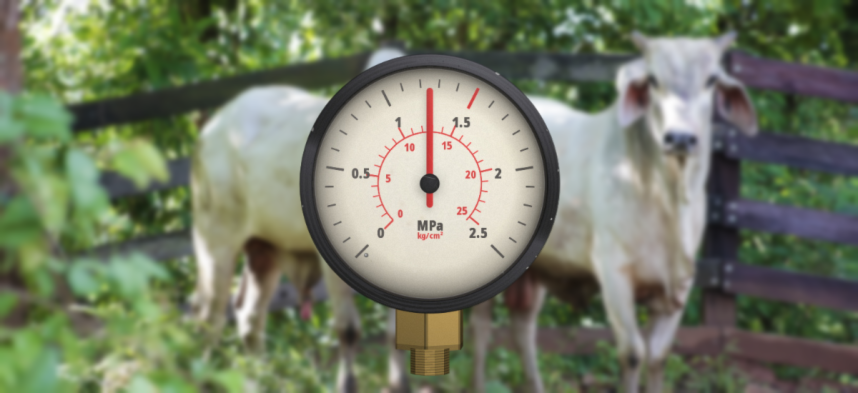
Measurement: 1.25 MPa
